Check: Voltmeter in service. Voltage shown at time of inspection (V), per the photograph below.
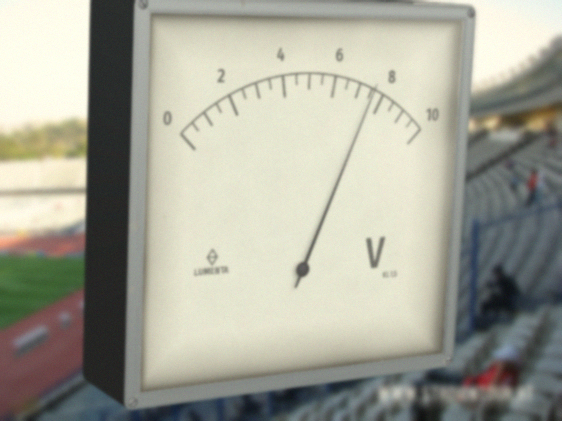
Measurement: 7.5 V
